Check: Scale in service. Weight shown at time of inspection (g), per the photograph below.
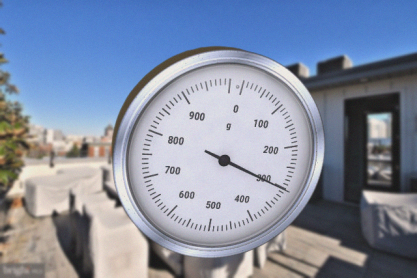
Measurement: 300 g
